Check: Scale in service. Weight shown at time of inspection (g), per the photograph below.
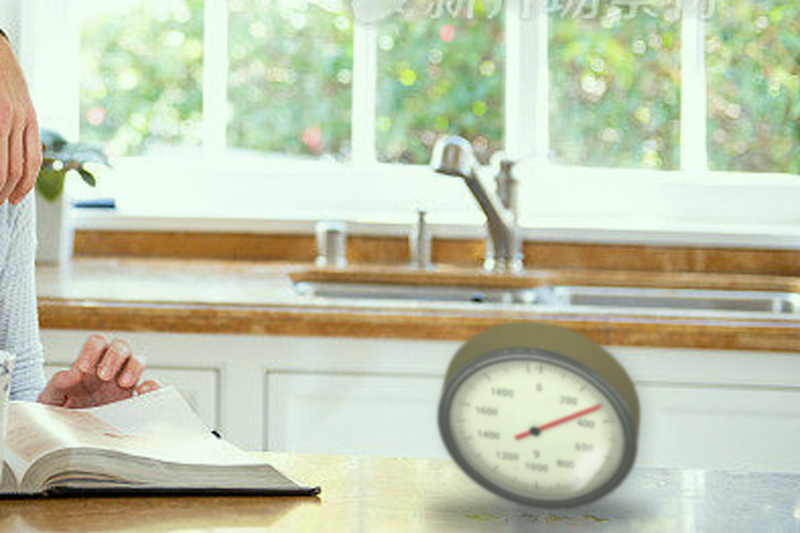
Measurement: 300 g
